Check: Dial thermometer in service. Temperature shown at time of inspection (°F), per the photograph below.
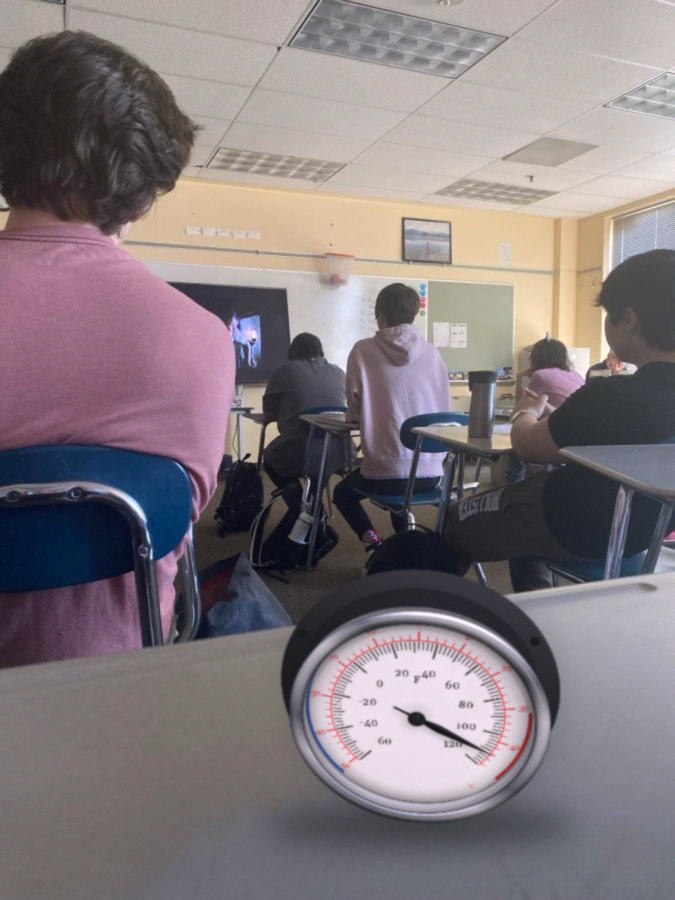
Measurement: 110 °F
